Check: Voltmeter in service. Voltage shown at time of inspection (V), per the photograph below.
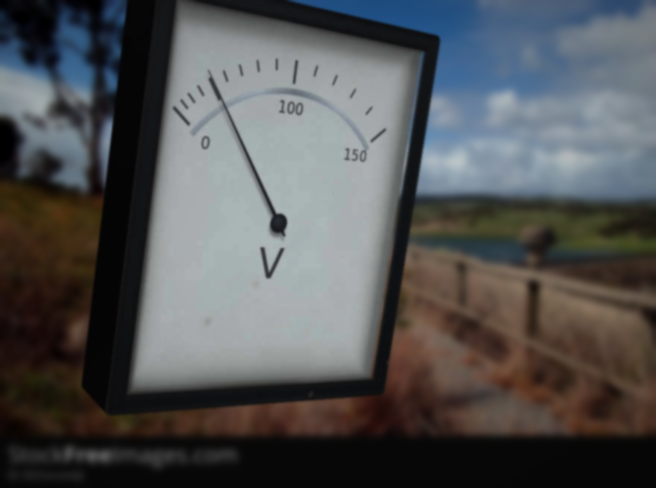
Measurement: 50 V
